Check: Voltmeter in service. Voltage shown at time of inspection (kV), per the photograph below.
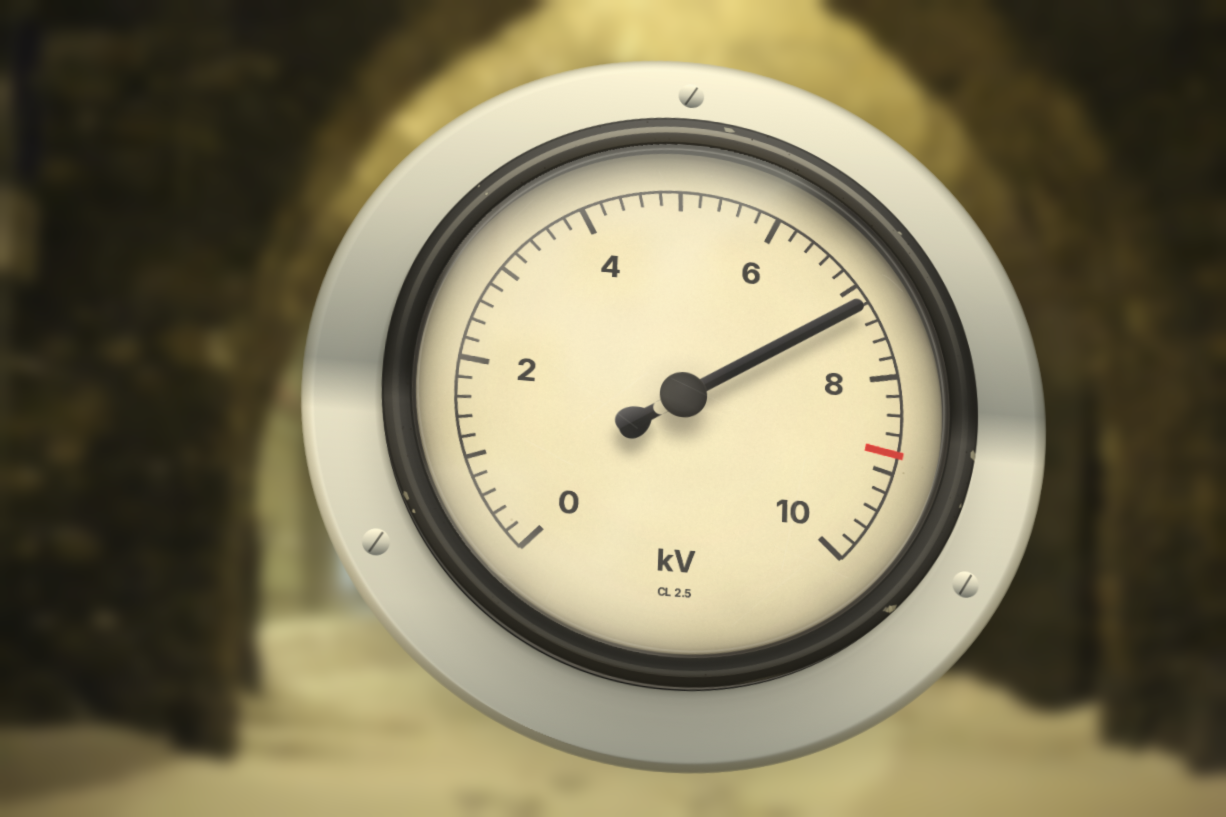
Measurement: 7.2 kV
